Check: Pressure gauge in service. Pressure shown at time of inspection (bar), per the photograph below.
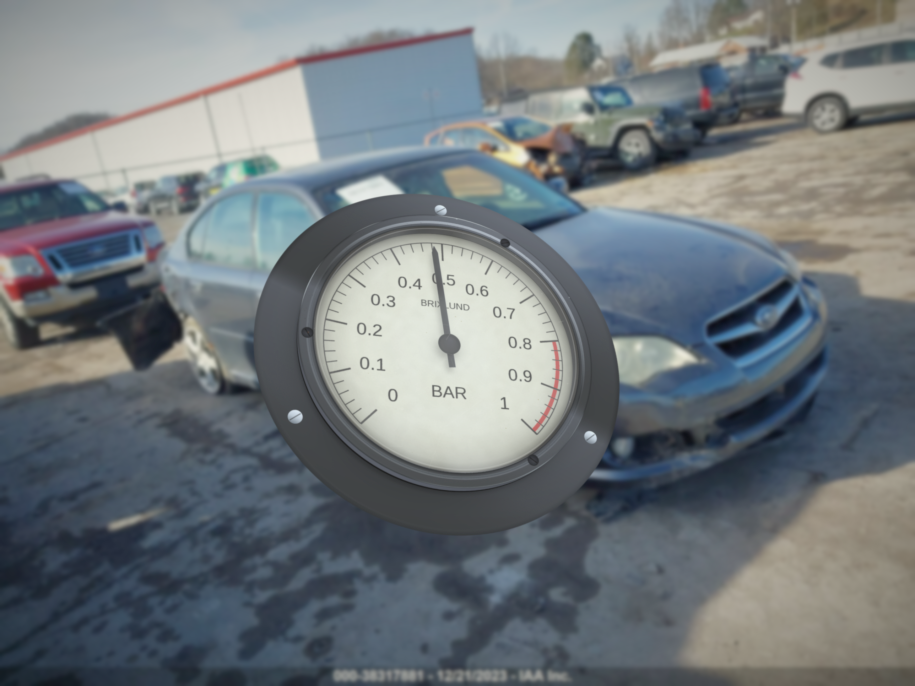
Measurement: 0.48 bar
